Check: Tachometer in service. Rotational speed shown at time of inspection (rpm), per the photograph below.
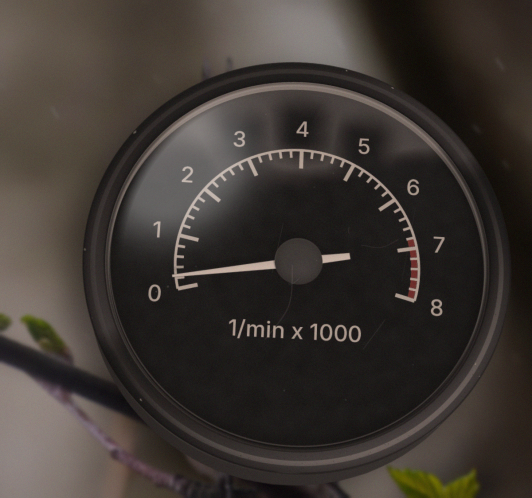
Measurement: 200 rpm
